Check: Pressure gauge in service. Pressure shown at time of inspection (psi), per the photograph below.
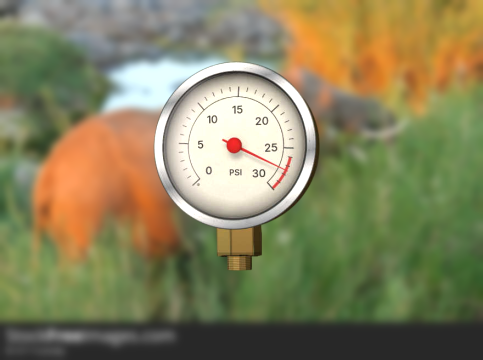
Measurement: 27.5 psi
